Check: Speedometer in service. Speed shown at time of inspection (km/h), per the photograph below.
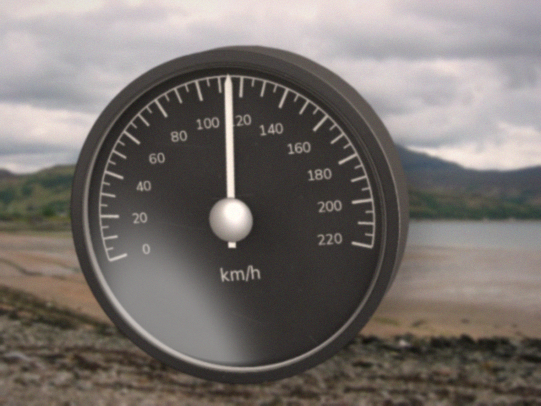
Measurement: 115 km/h
